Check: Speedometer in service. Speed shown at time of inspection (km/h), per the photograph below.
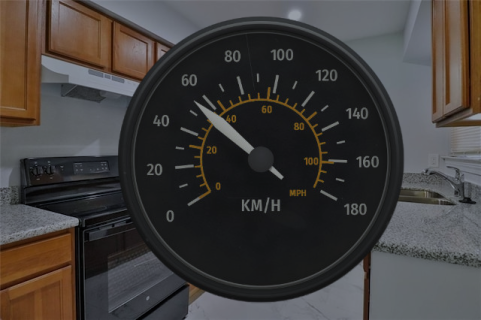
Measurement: 55 km/h
